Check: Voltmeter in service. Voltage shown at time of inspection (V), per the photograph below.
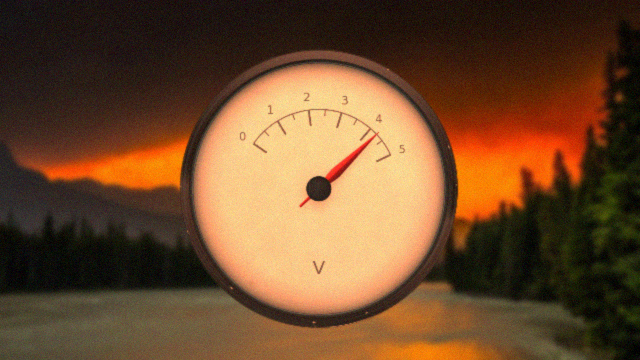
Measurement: 4.25 V
